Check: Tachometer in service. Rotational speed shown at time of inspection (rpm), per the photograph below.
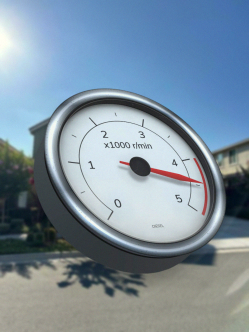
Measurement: 4500 rpm
